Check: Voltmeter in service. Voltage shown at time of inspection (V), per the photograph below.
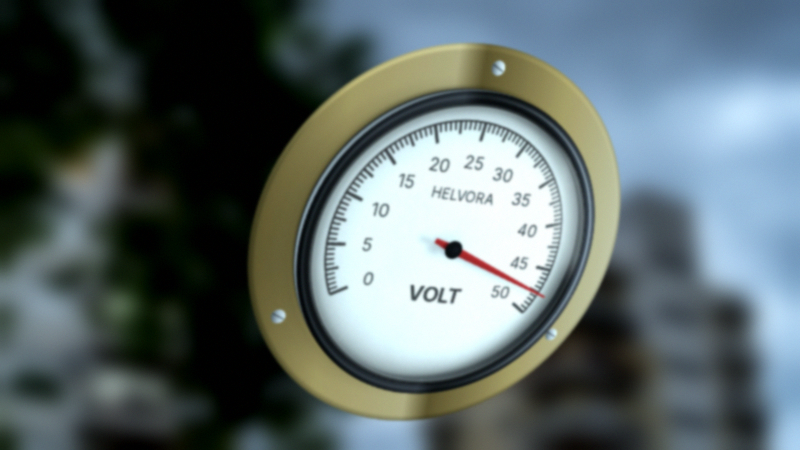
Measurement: 47.5 V
